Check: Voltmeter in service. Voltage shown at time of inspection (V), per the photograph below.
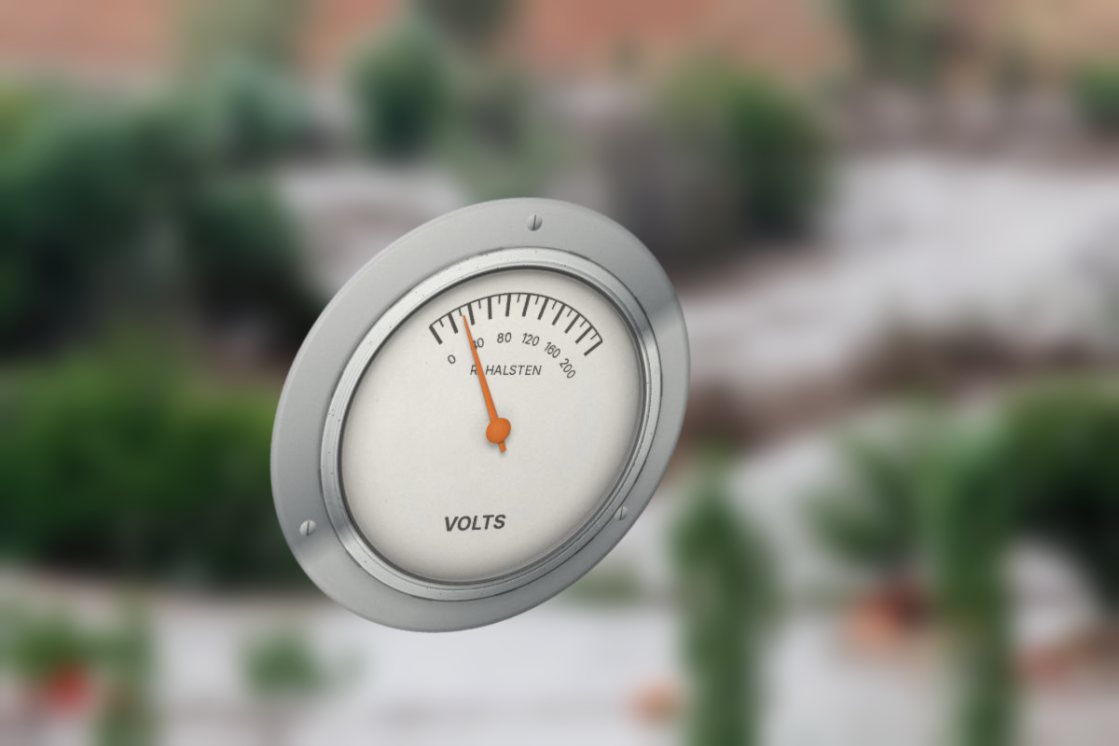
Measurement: 30 V
